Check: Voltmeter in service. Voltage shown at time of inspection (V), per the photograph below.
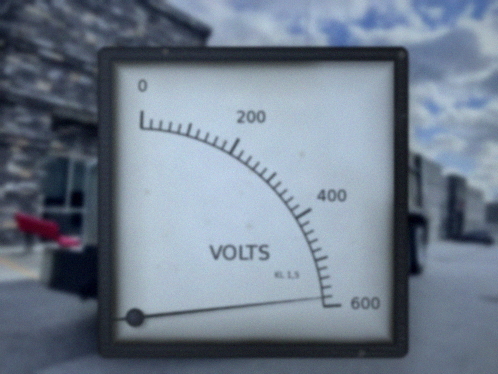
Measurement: 580 V
